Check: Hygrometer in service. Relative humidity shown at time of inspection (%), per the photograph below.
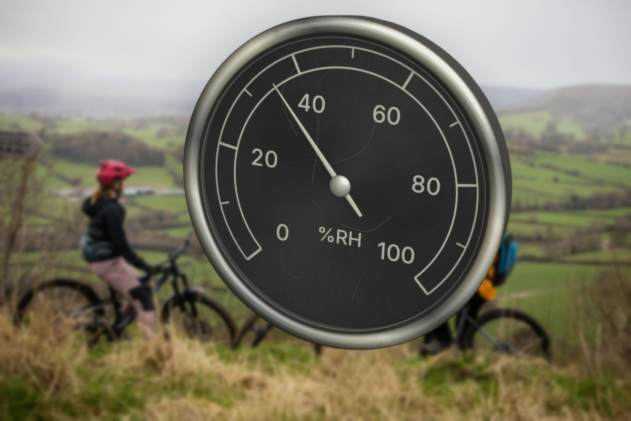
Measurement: 35 %
